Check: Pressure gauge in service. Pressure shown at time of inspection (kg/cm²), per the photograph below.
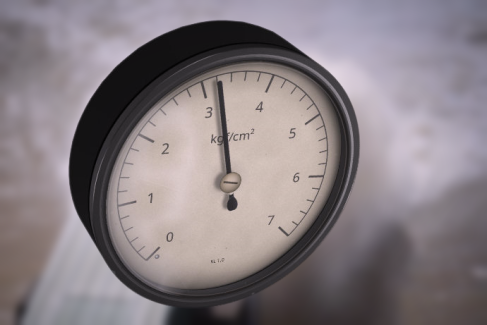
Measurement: 3.2 kg/cm²
